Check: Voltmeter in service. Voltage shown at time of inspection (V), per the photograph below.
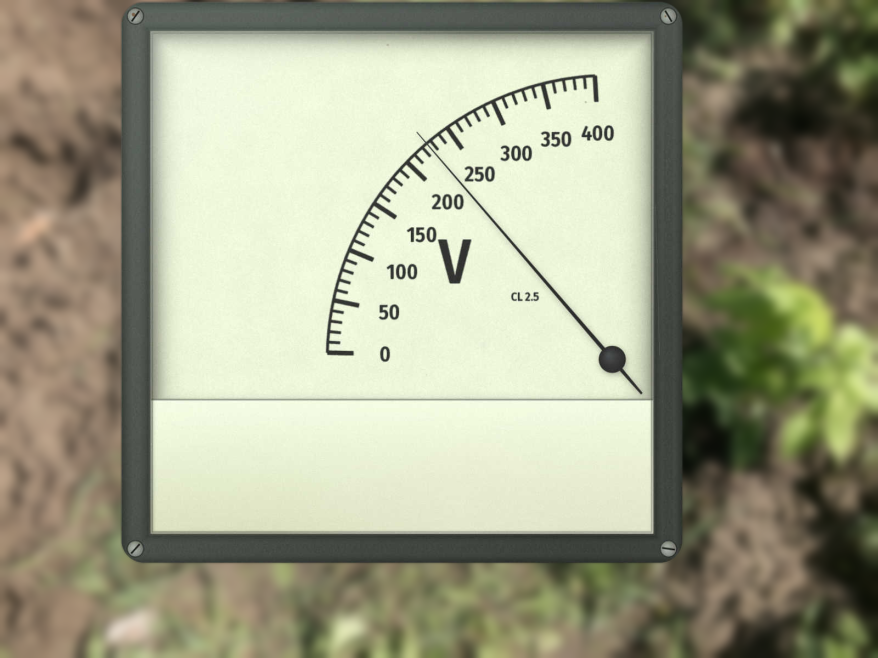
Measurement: 225 V
